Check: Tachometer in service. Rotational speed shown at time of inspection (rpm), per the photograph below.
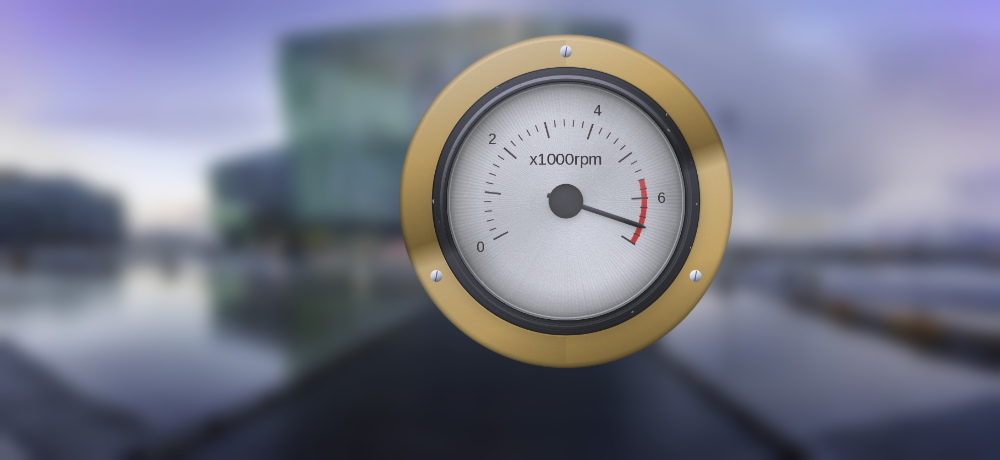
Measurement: 6600 rpm
